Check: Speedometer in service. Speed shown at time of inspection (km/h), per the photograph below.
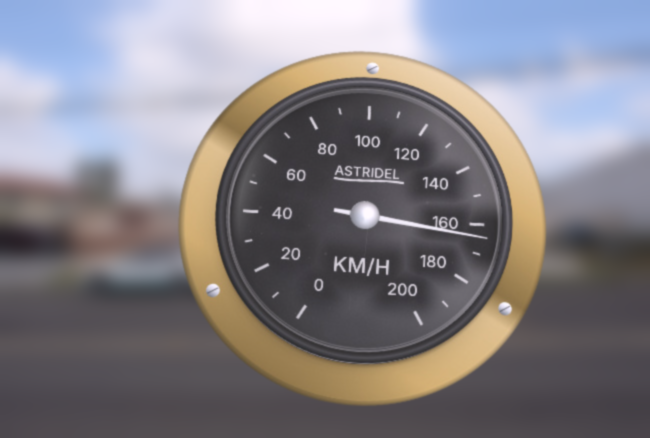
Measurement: 165 km/h
